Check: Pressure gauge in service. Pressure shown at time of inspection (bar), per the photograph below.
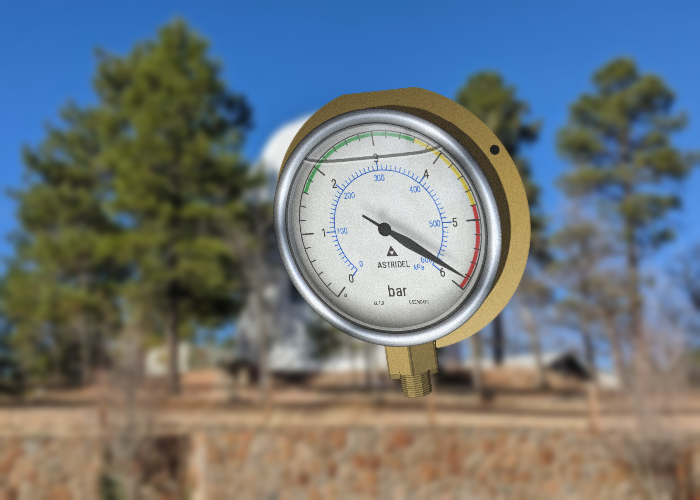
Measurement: 5.8 bar
